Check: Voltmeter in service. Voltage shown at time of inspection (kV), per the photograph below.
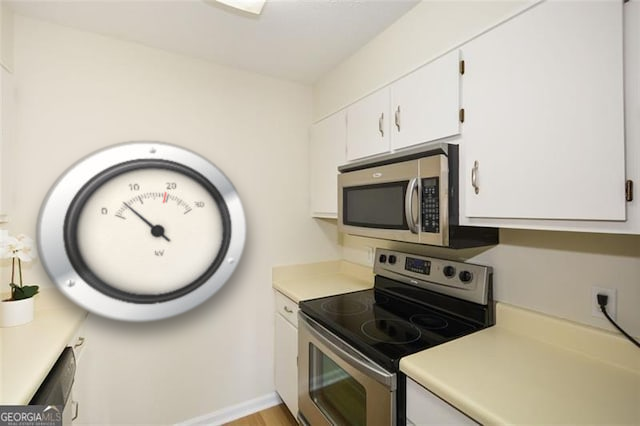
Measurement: 5 kV
